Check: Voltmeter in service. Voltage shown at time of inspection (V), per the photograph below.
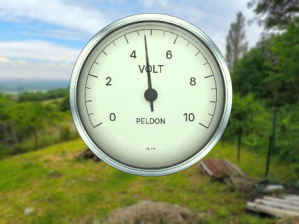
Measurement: 4.75 V
